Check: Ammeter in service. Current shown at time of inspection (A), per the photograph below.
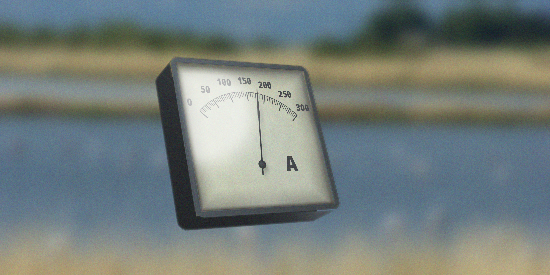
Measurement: 175 A
